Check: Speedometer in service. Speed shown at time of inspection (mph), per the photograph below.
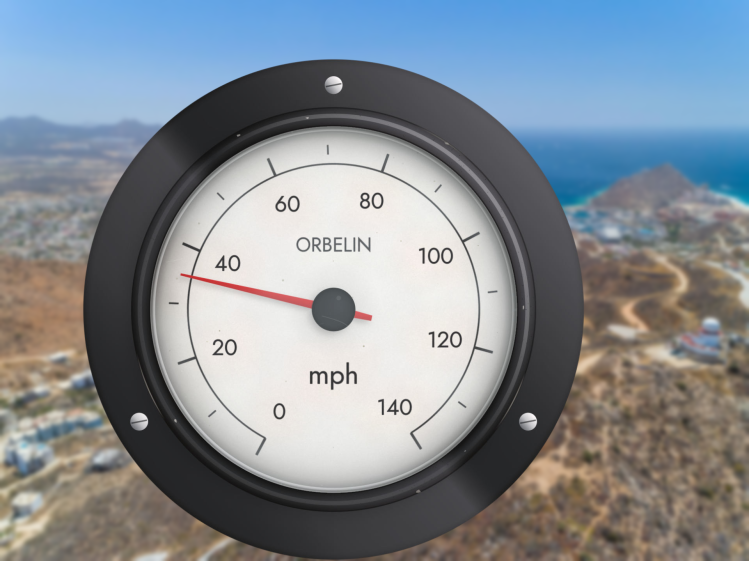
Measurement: 35 mph
